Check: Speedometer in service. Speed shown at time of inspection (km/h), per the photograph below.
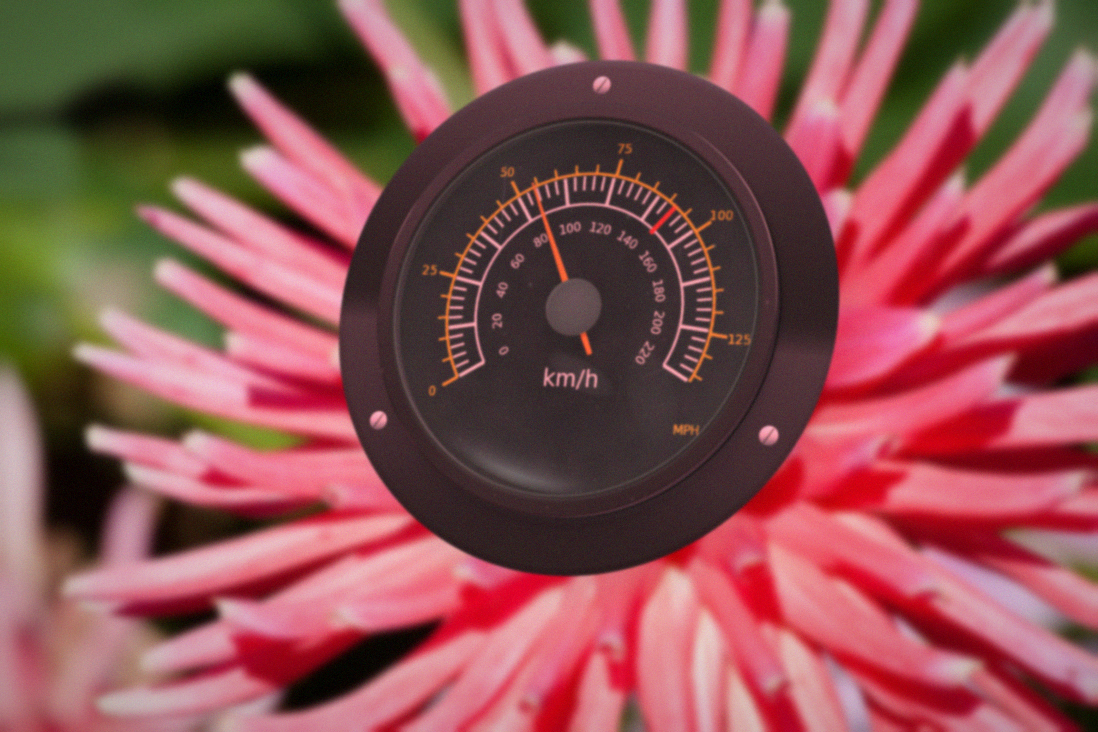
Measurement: 88 km/h
